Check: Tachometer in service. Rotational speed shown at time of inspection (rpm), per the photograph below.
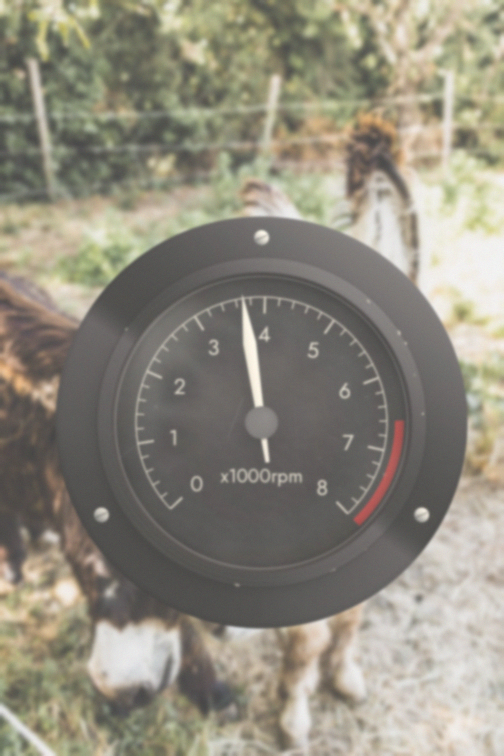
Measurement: 3700 rpm
